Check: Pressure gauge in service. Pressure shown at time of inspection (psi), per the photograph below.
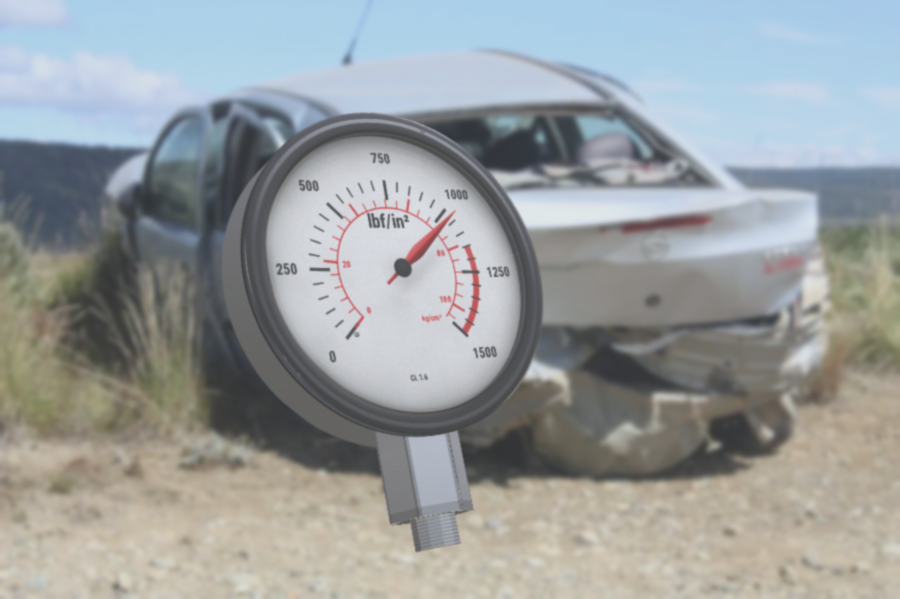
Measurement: 1025 psi
